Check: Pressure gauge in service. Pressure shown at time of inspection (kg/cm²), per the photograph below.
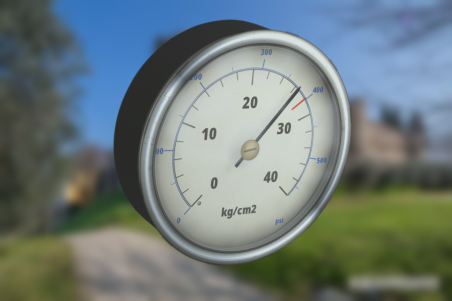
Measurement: 26 kg/cm²
